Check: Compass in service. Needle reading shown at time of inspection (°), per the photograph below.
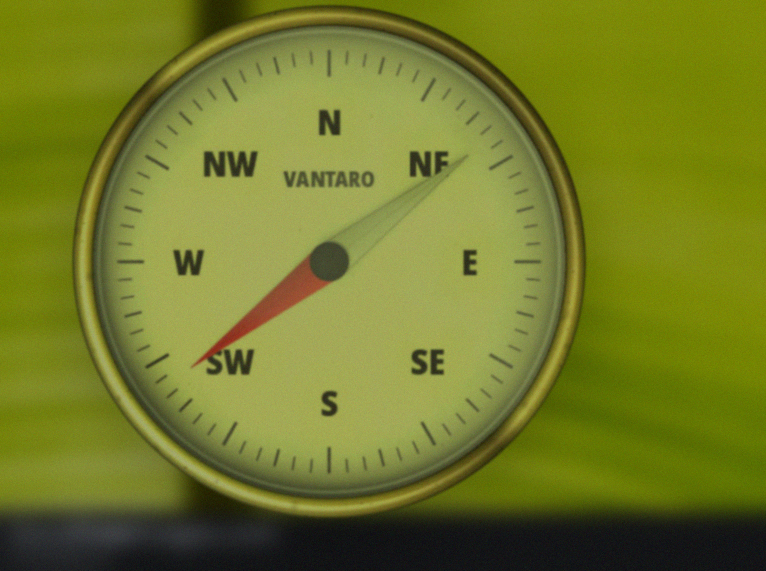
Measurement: 232.5 °
